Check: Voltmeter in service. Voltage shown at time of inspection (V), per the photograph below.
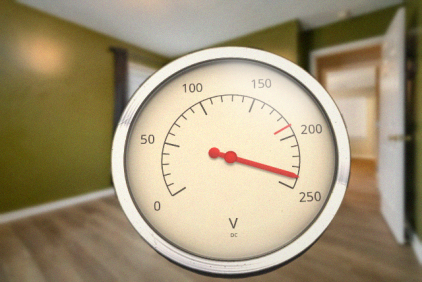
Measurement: 240 V
